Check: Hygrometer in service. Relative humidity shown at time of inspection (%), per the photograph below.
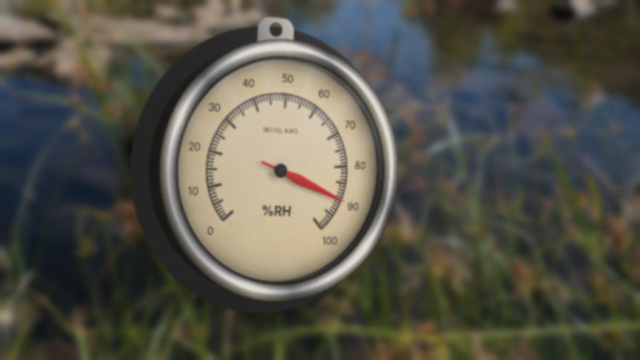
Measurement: 90 %
